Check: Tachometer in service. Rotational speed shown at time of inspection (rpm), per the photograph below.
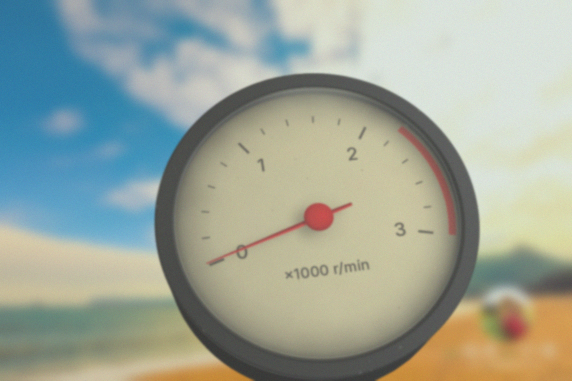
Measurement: 0 rpm
